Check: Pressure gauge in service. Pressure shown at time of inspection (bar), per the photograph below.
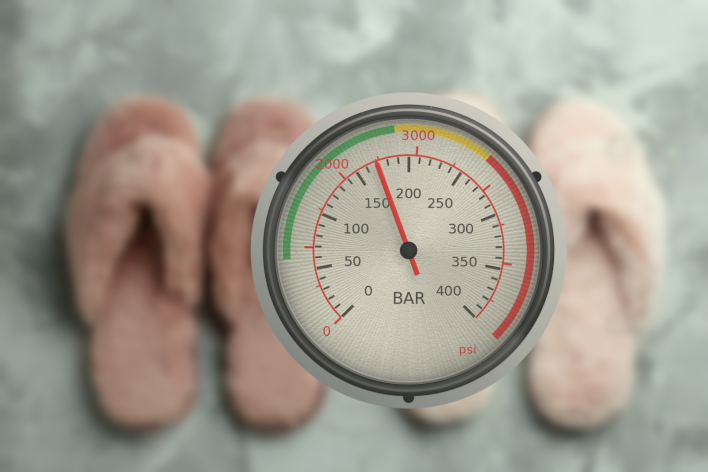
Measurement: 170 bar
